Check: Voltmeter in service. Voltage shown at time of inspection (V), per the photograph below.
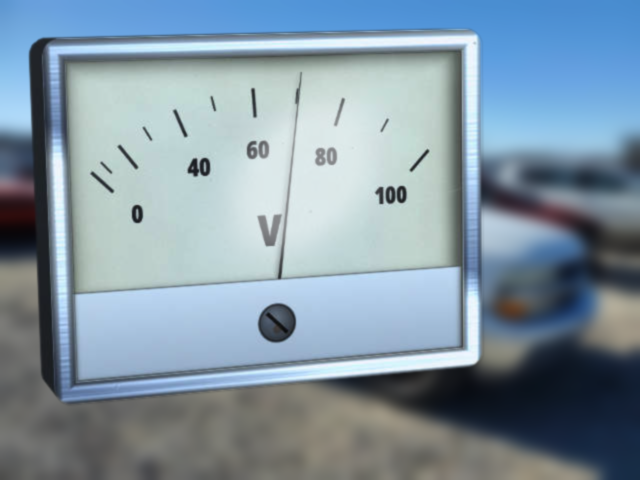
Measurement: 70 V
